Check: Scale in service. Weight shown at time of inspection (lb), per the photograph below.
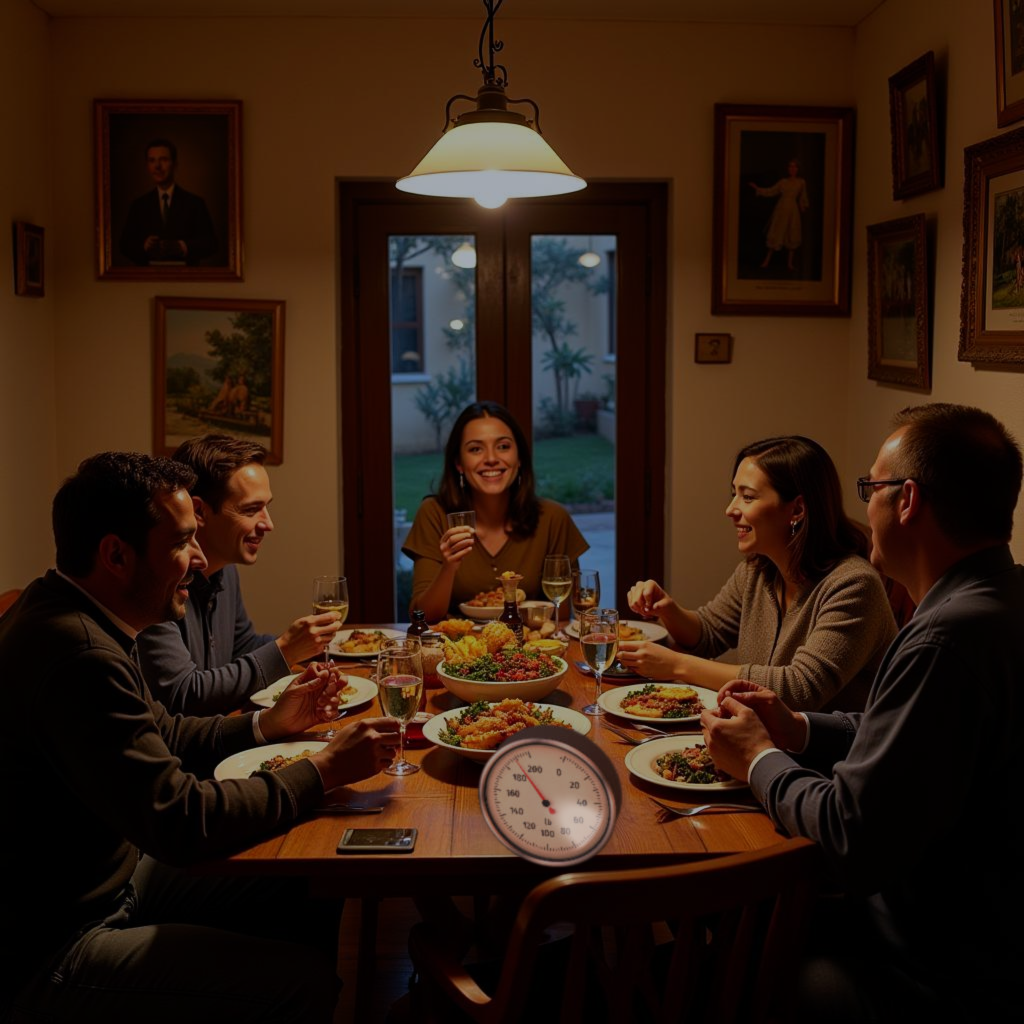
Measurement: 190 lb
